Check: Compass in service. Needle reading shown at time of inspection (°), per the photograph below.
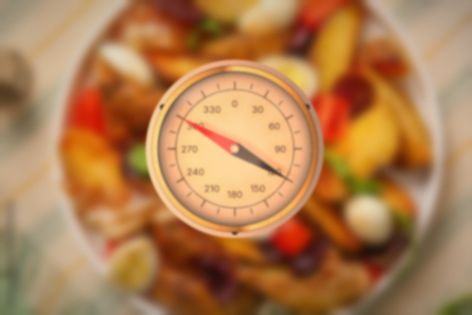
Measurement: 300 °
